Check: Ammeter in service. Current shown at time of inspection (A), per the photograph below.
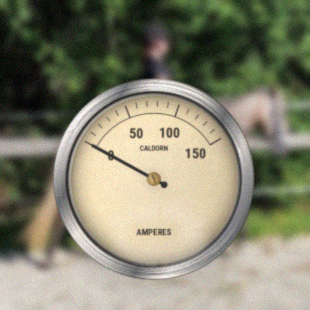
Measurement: 0 A
